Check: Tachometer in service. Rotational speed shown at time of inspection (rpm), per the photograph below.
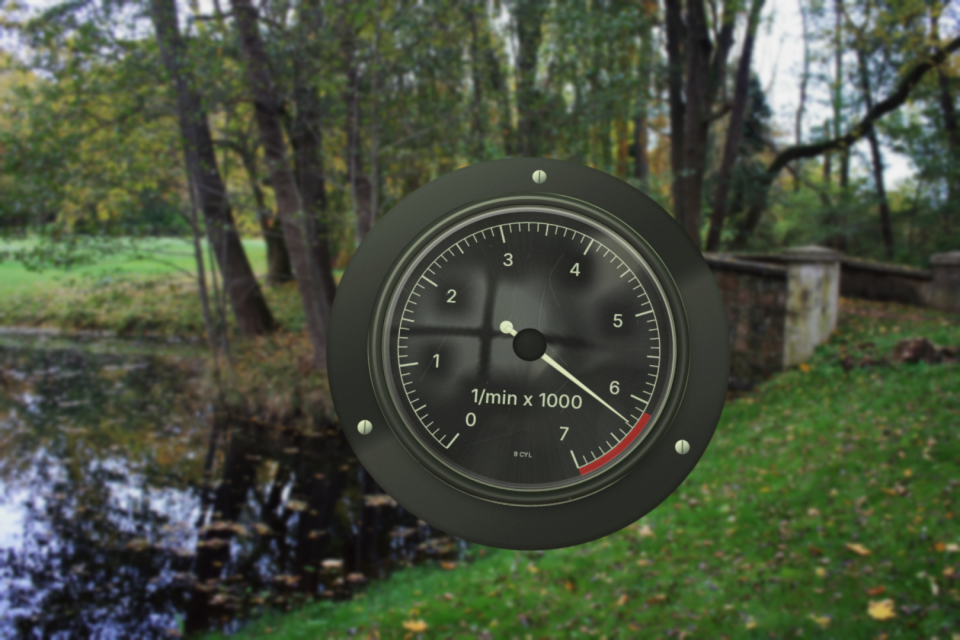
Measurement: 6300 rpm
